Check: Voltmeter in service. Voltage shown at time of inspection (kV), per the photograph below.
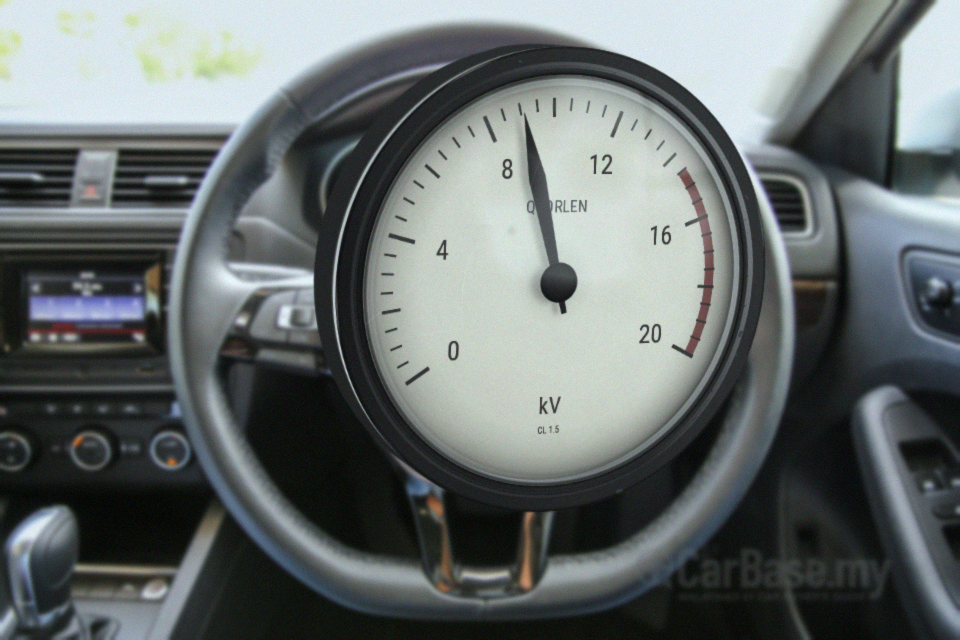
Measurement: 9 kV
